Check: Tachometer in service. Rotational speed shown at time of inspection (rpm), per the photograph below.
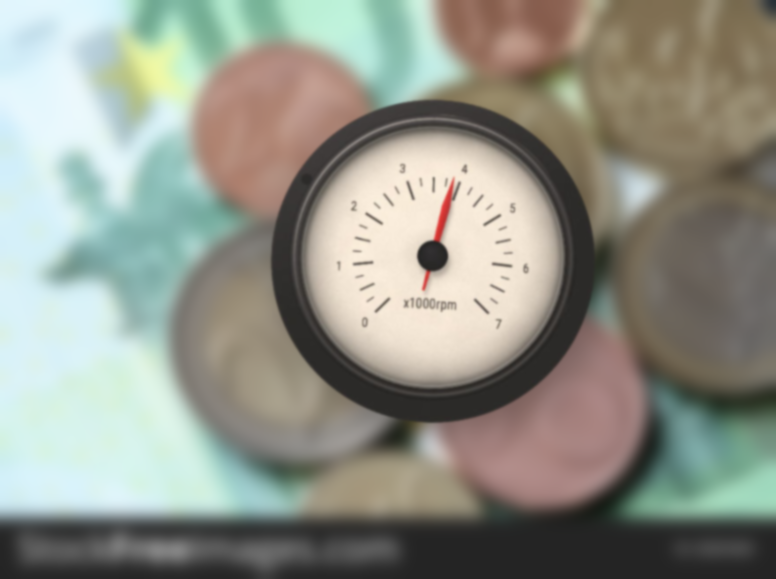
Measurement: 3875 rpm
